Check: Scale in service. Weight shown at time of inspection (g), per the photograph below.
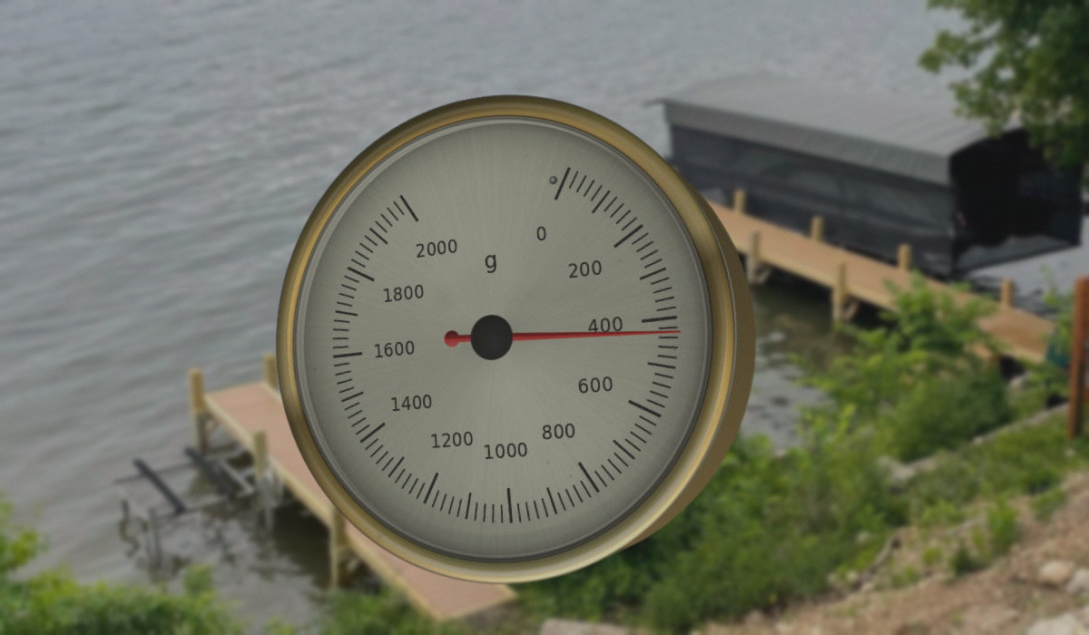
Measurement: 430 g
